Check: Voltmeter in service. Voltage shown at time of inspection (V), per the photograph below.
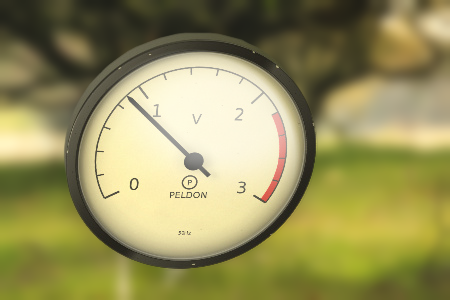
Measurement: 0.9 V
